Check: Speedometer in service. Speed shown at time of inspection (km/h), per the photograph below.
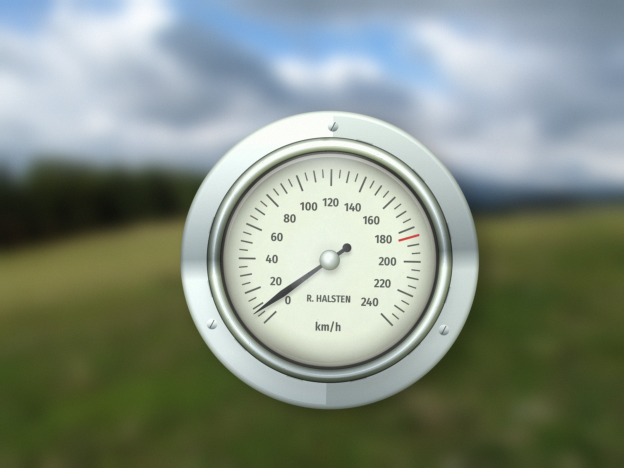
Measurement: 7.5 km/h
